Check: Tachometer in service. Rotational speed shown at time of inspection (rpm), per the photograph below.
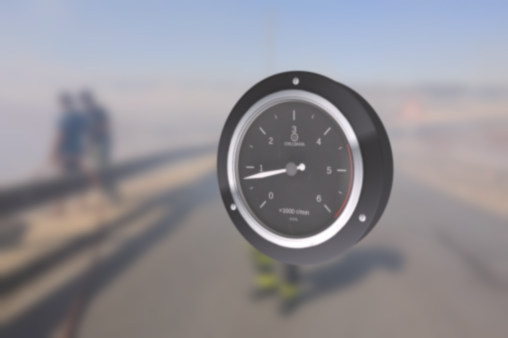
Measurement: 750 rpm
